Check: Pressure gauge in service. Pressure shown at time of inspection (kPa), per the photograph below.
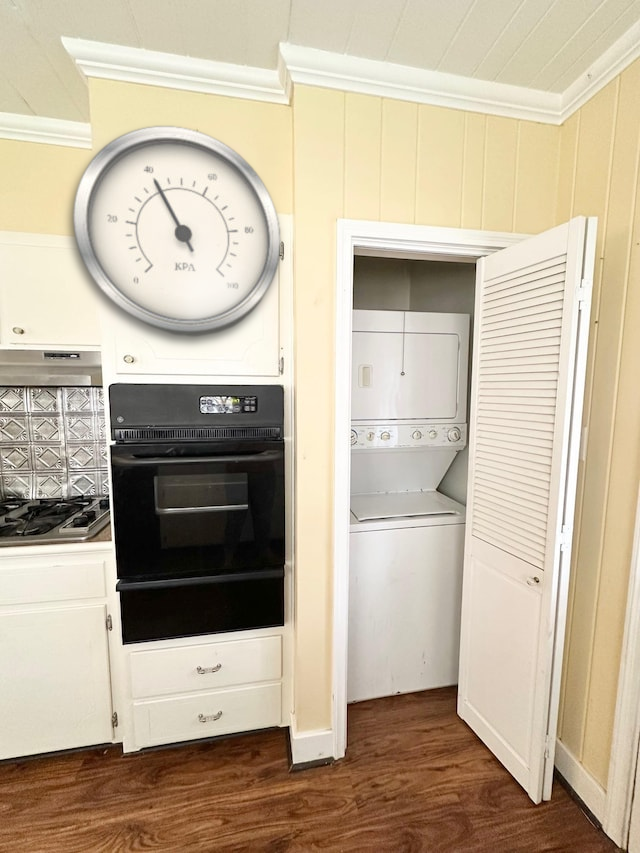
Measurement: 40 kPa
